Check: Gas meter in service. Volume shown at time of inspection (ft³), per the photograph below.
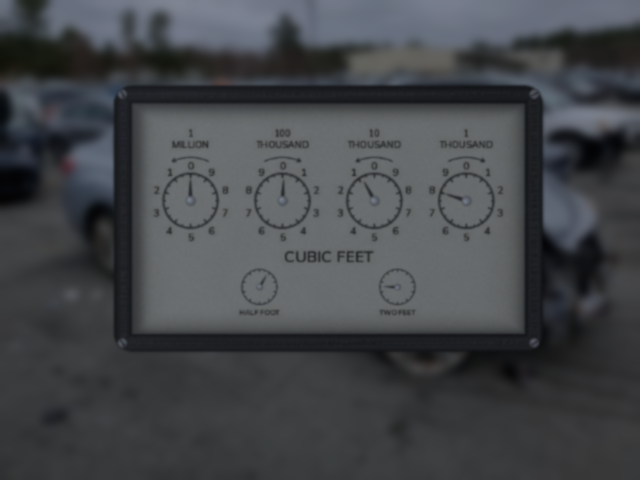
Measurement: 800 ft³
